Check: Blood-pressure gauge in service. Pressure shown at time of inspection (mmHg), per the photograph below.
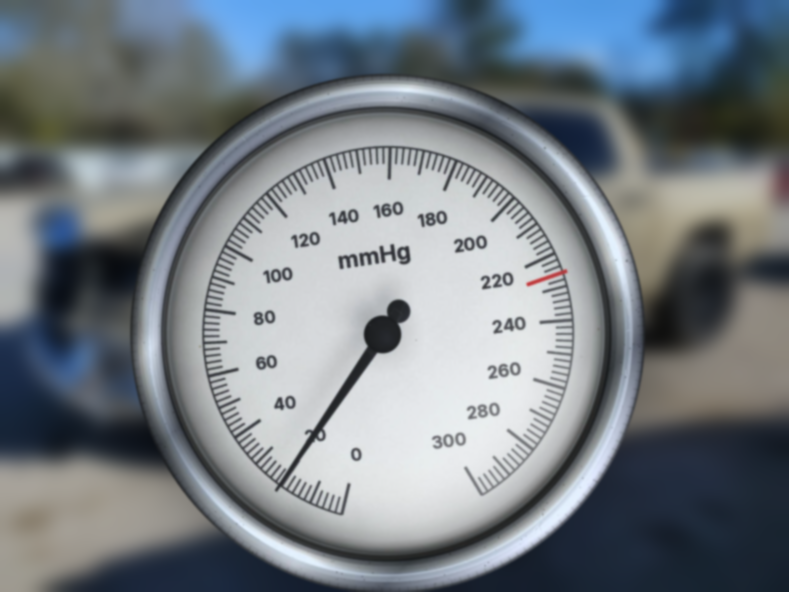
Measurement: 20 mmHg
